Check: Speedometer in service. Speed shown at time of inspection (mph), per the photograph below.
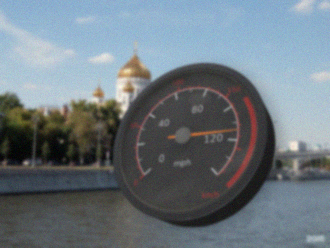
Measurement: 115 mph
